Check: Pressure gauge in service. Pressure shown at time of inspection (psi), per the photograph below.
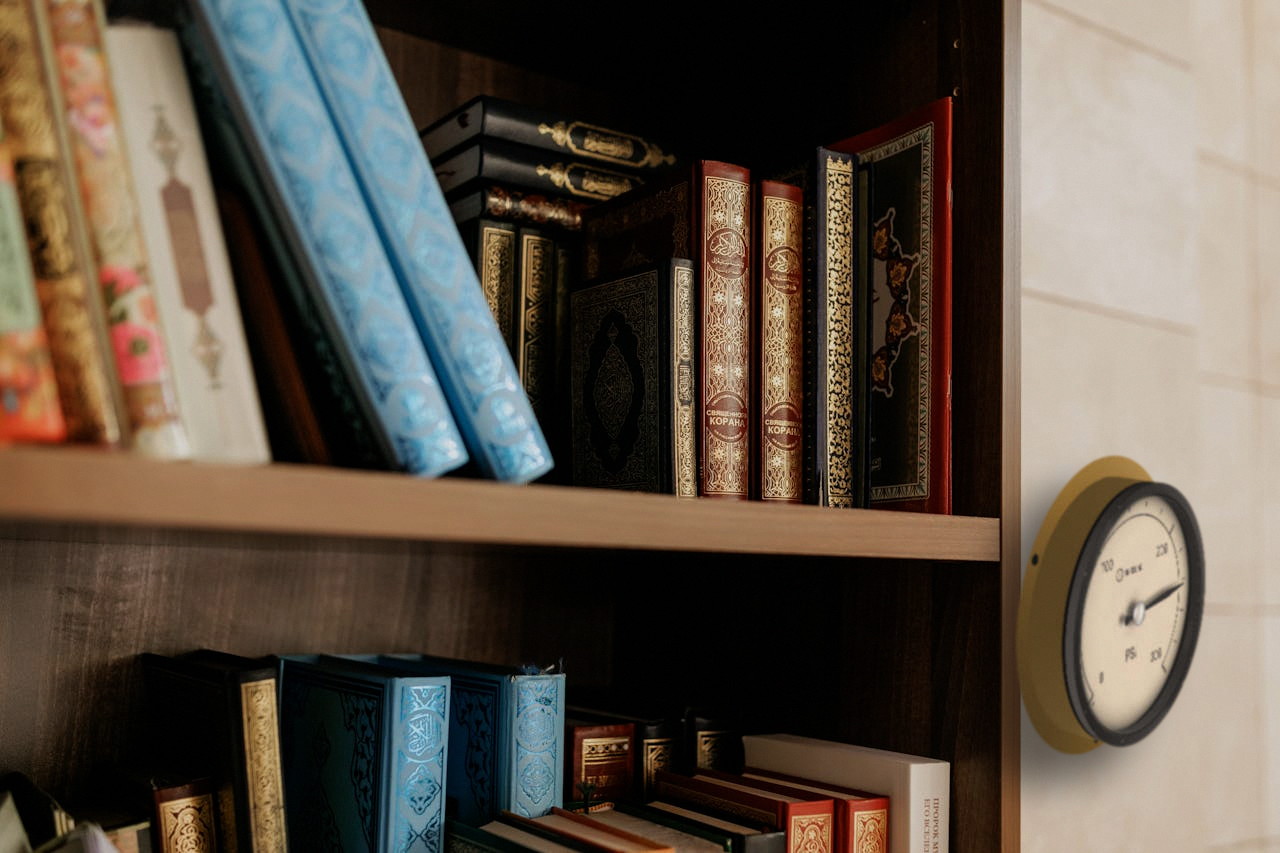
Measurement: 240 psi
